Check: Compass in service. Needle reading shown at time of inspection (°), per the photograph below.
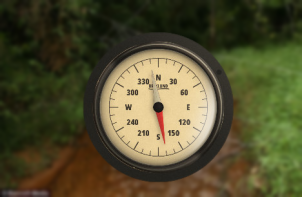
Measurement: 170 °
